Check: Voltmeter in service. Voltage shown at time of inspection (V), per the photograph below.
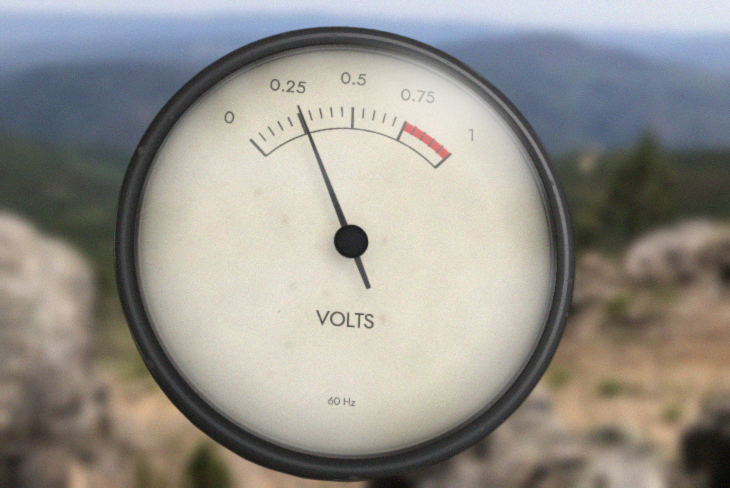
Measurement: 0.25 V
